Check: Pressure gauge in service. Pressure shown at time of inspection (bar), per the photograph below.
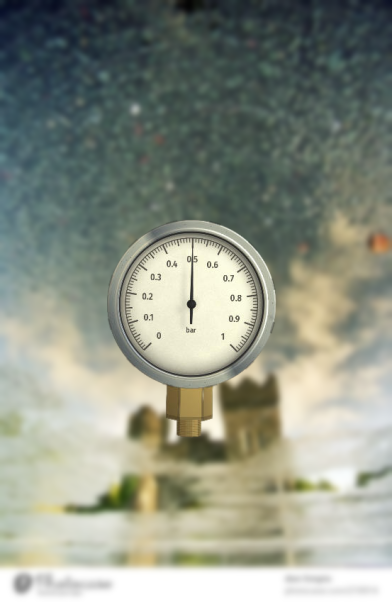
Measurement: 0.5 bar
